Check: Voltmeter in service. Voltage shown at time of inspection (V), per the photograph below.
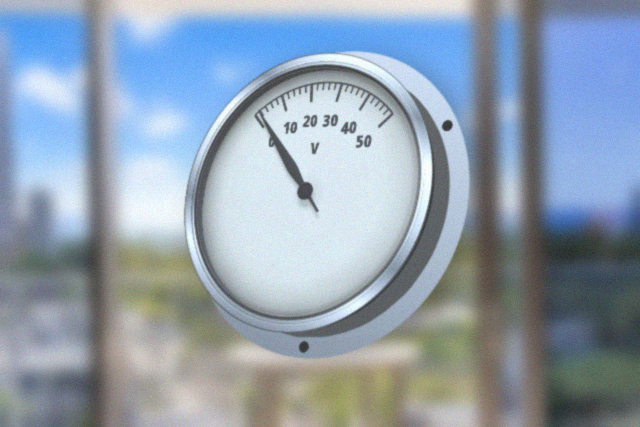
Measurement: 2 V
